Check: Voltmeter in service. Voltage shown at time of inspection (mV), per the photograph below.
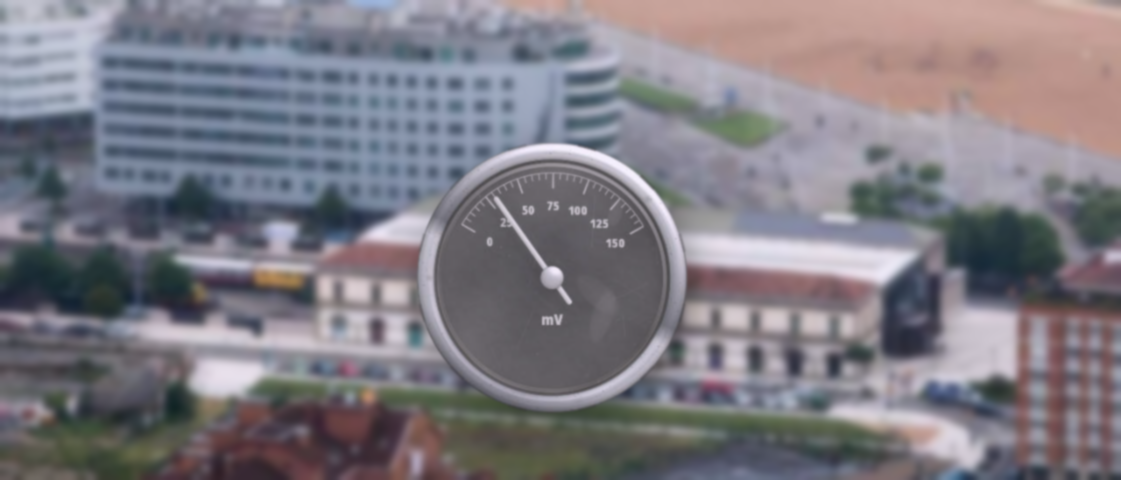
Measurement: 30 mV
